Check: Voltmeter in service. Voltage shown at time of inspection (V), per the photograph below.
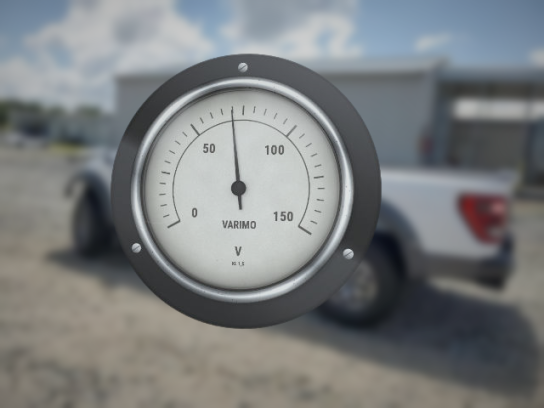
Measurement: 70 V
